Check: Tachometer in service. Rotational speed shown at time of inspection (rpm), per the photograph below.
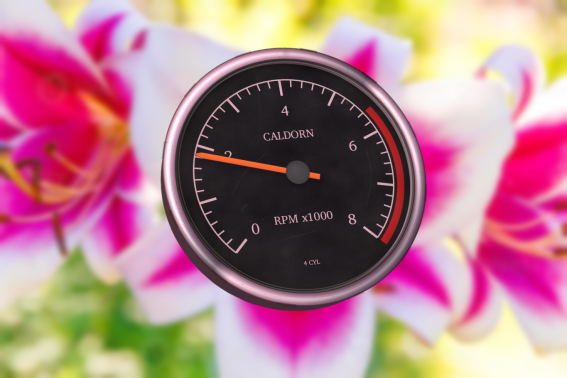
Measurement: 1800 rpm
